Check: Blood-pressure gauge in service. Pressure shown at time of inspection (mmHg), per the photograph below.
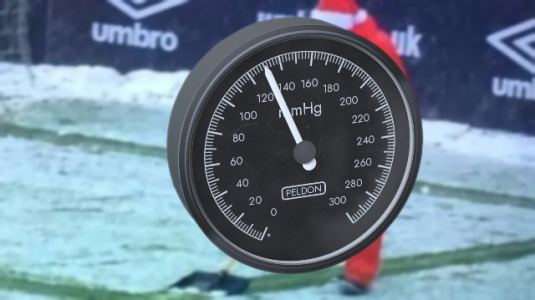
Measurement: 130 mmHg
